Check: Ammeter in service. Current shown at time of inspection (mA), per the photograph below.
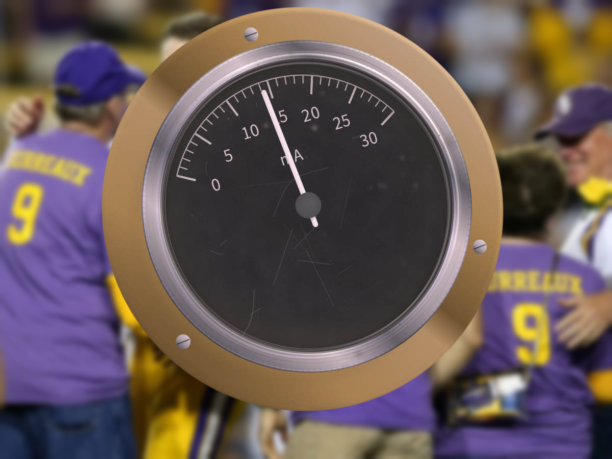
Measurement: 14 mA
